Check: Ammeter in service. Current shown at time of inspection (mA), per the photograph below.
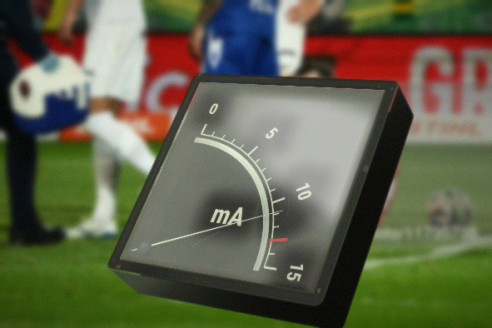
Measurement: 11 mA
